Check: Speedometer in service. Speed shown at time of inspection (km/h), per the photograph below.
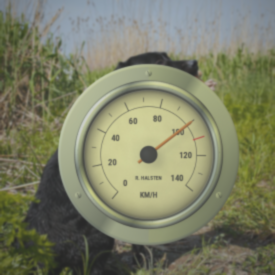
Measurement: 100 km/h
